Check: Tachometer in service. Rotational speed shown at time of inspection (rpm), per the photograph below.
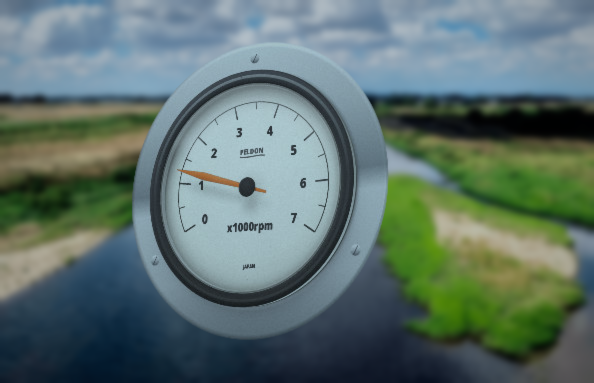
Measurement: 1250 rpm
